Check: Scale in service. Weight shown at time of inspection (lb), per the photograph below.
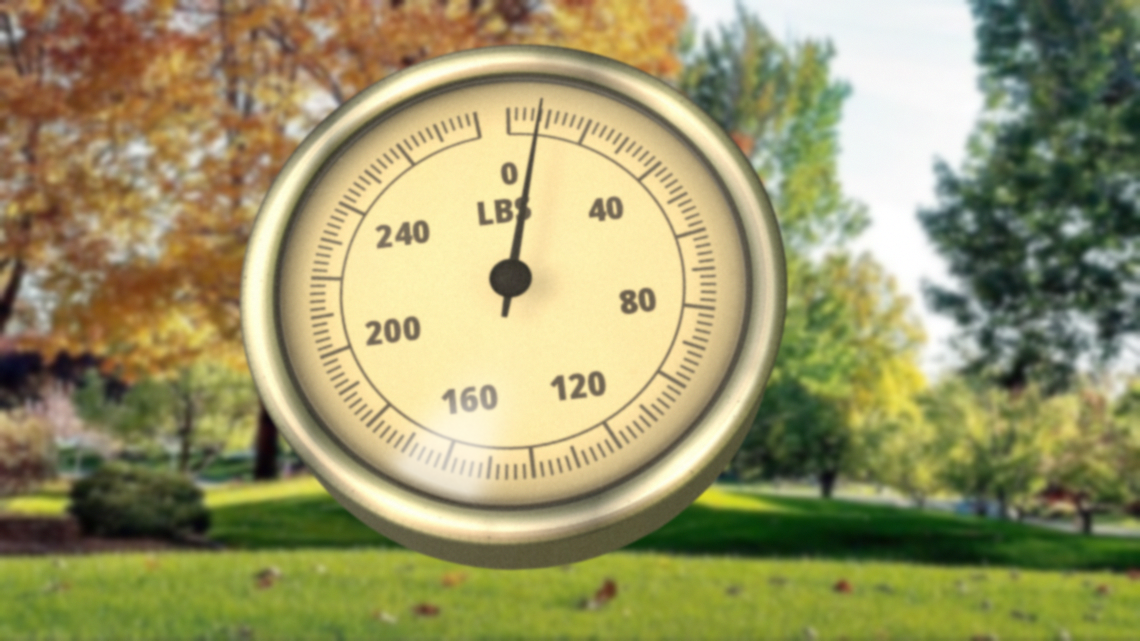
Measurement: 8 lb
